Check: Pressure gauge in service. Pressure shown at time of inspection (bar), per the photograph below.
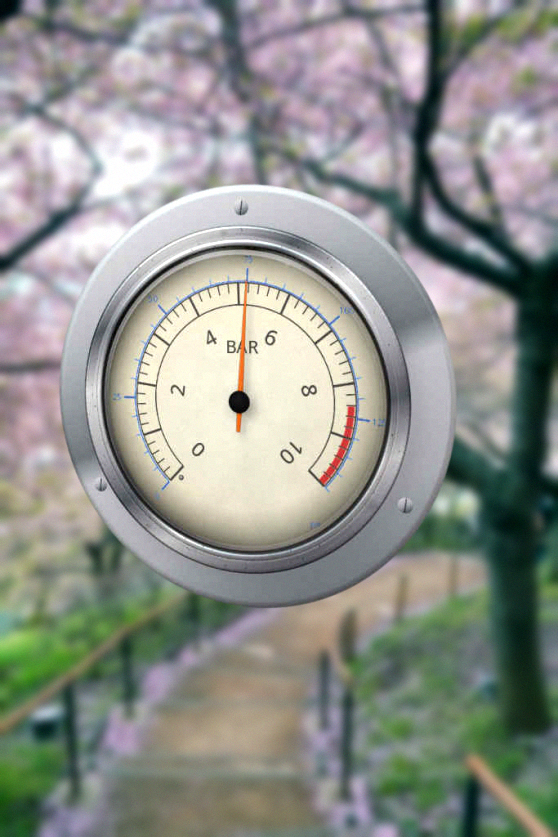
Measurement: 5.2 bar
